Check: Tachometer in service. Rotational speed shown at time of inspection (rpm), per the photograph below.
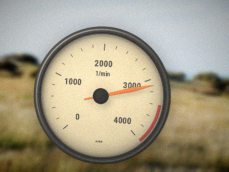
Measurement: 3100 rpm
